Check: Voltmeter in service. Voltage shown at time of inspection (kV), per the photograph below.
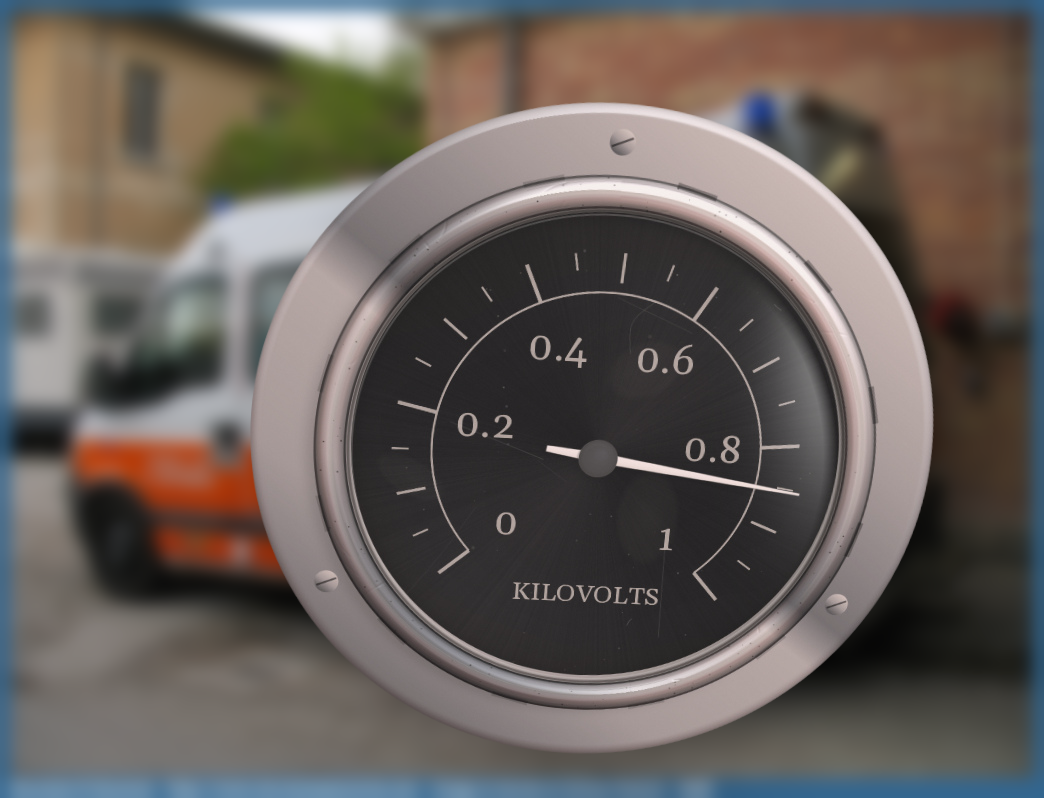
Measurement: 0.85 kV
